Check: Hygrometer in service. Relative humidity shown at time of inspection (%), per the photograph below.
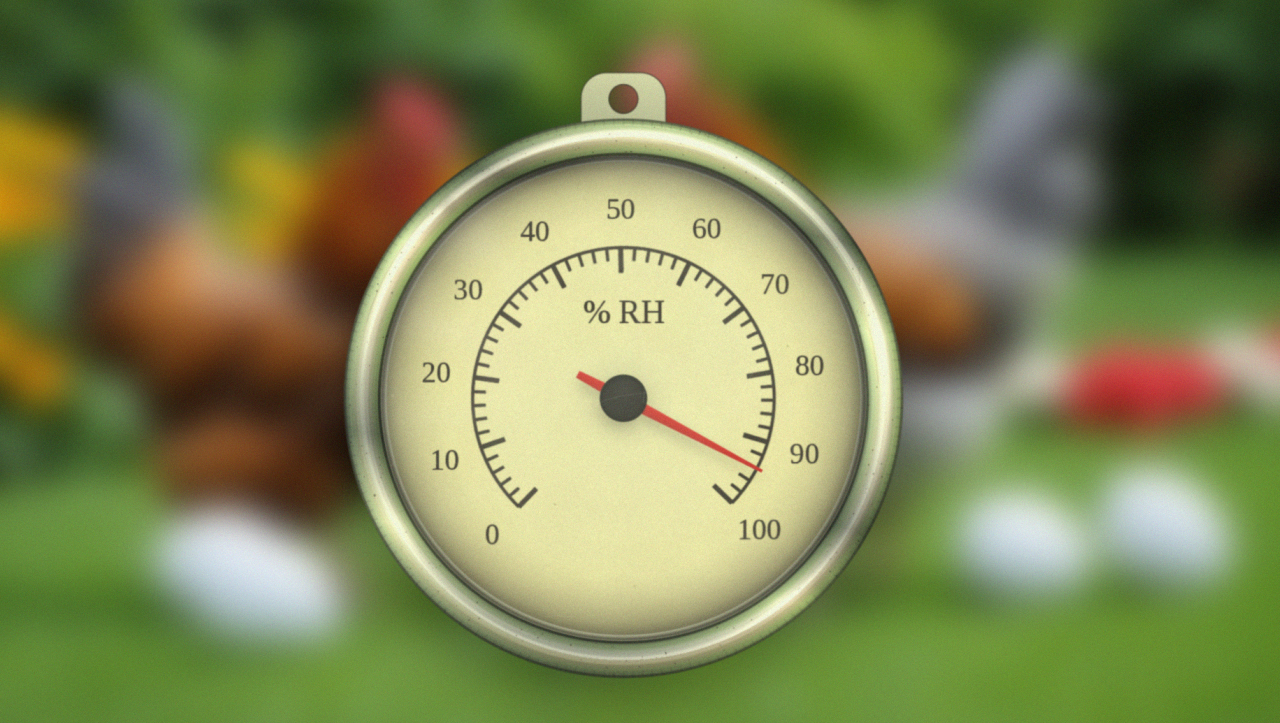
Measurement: 94 %
